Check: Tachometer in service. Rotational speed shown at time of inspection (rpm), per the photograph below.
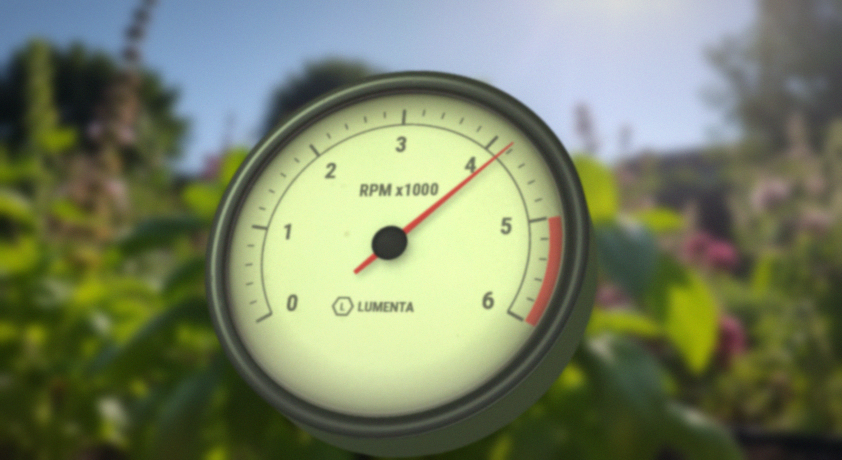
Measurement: 4200 rpm
